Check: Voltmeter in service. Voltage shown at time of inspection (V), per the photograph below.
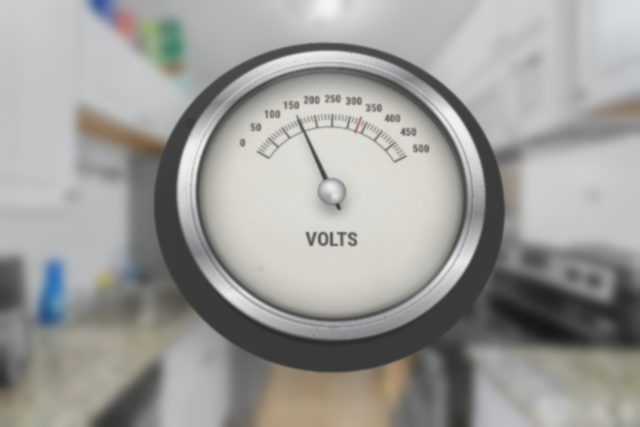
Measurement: 150 V
